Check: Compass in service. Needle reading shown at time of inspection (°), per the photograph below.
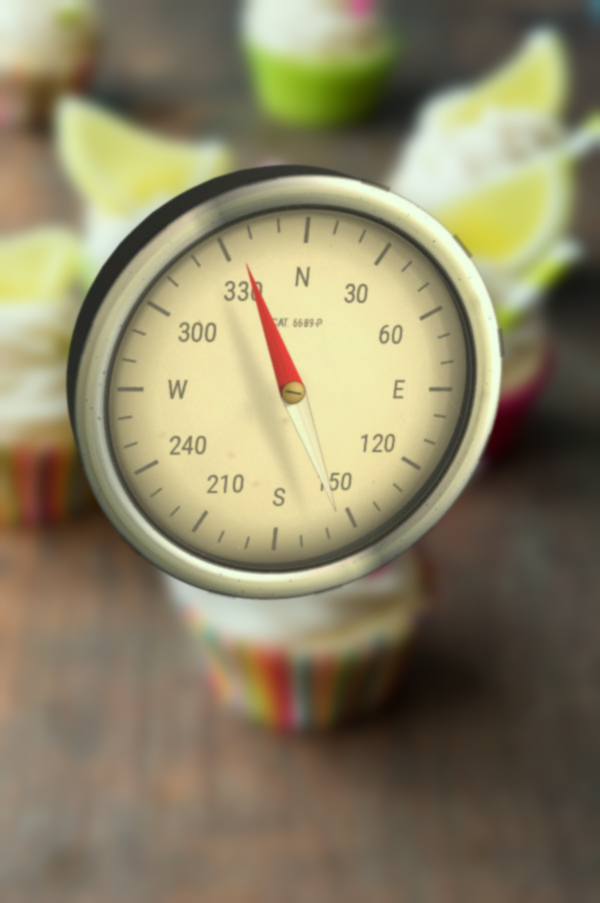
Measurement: 335 °
